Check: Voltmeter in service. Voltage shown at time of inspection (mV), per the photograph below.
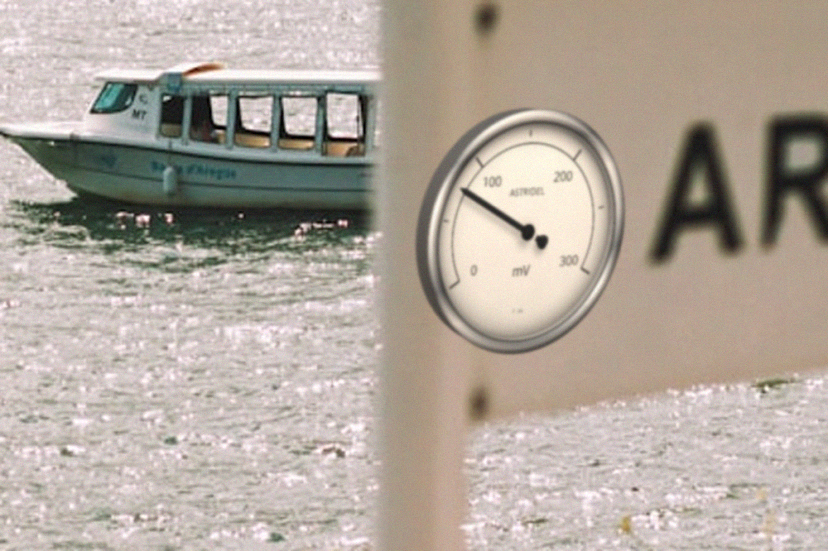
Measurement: 75 mV
